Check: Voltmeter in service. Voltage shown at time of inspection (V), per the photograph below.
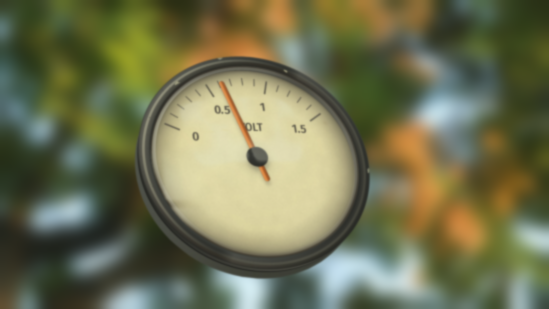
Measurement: 0.6 V
